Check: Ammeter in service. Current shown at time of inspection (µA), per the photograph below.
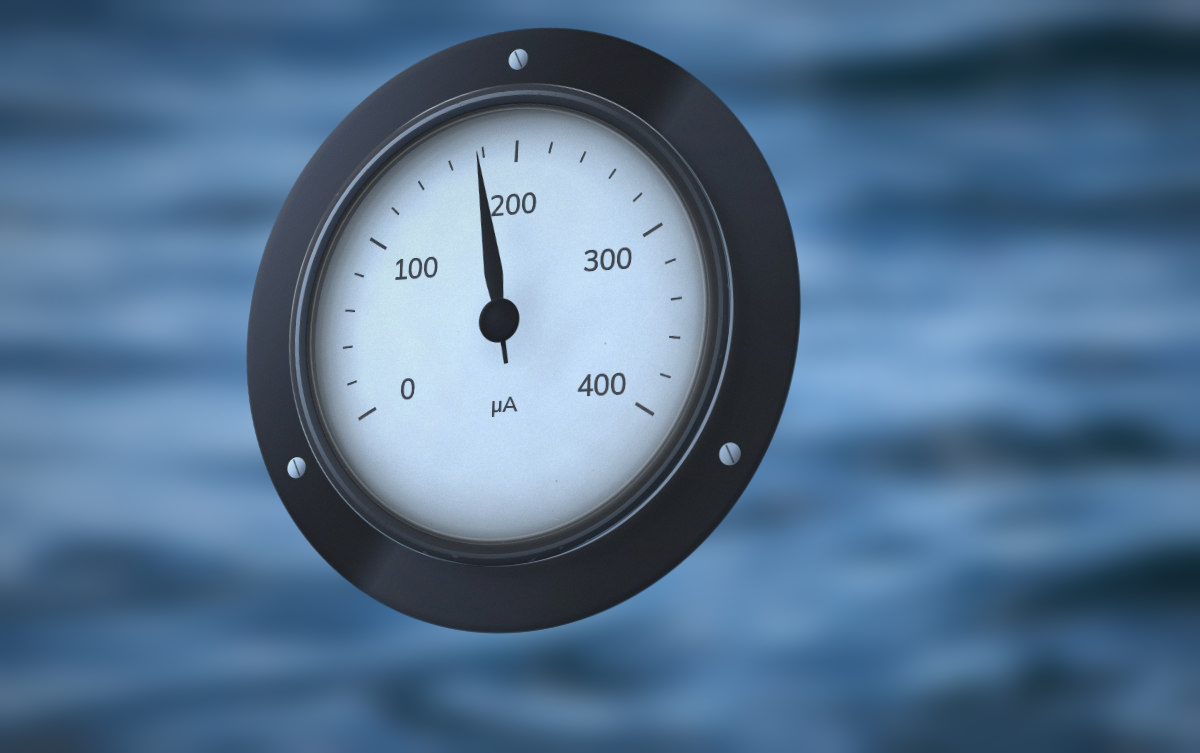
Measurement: 180 µA
